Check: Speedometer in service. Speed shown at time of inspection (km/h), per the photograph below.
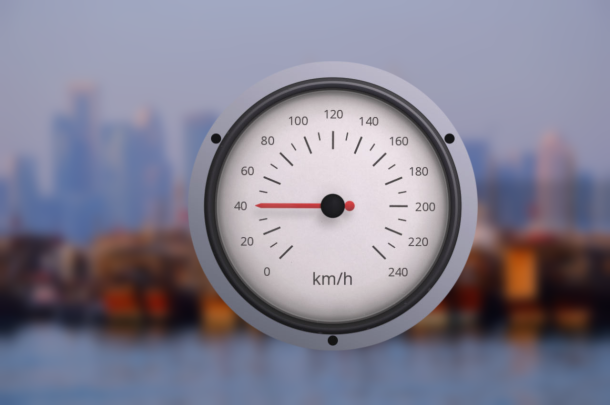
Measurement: 40 km/h
